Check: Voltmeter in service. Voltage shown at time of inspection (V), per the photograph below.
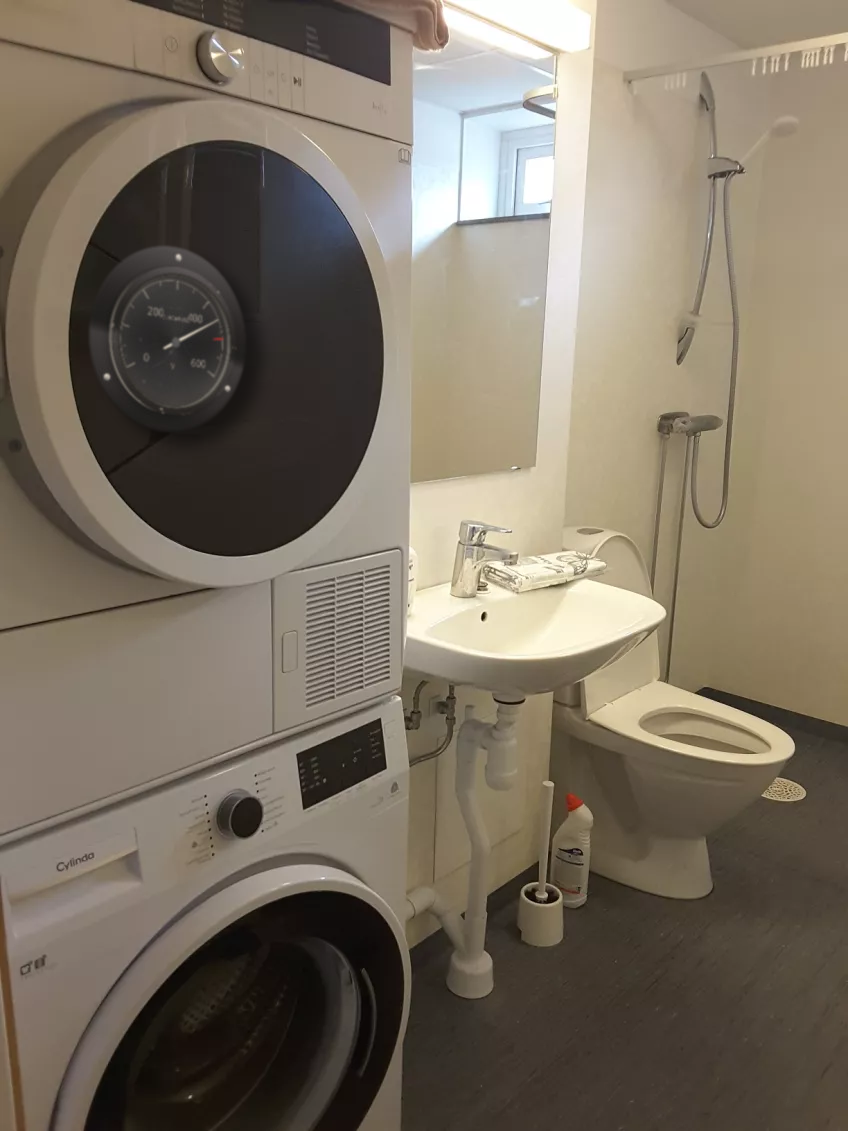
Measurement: 450 V
